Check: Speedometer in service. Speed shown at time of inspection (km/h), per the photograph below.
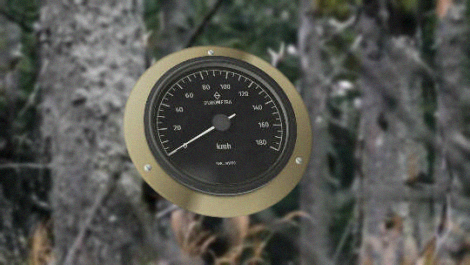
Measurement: 0 km/h
